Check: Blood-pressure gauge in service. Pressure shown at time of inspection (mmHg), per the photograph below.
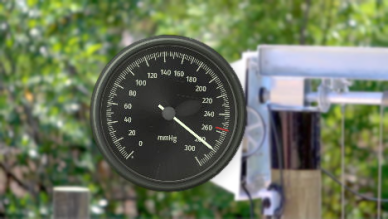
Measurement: 280 mmHg
